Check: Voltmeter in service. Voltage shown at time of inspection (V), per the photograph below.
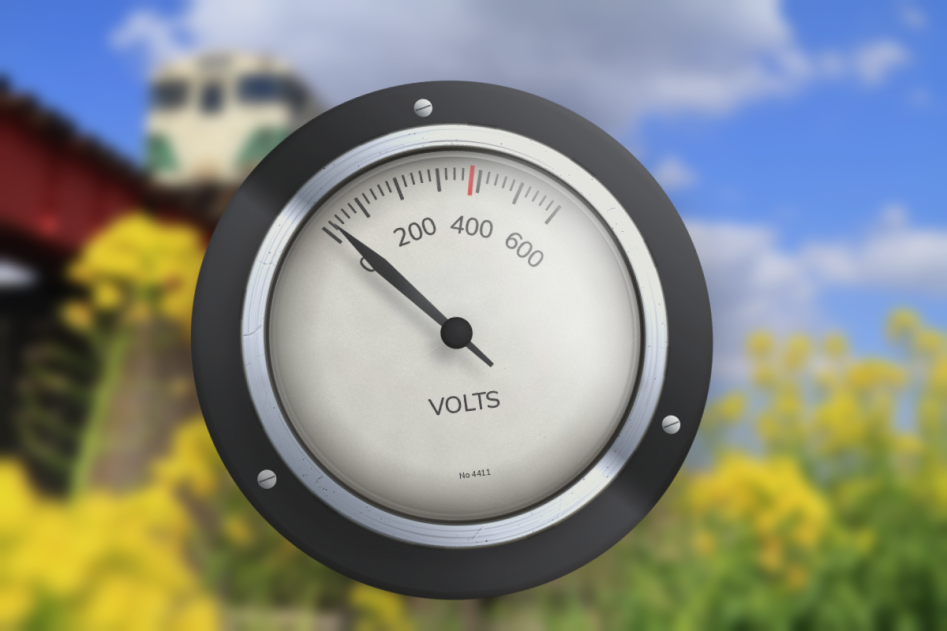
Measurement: 20 V
